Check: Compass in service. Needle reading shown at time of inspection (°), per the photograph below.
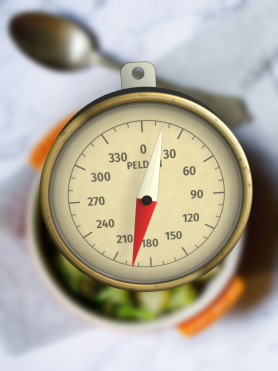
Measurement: 195 °
